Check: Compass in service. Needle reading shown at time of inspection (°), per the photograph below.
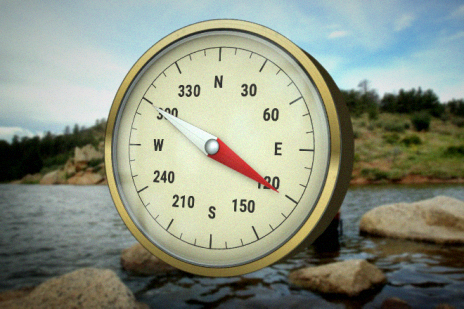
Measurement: 120 °
